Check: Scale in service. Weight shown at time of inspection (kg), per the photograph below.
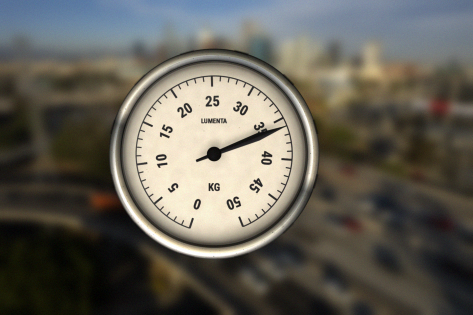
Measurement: 36 kg
